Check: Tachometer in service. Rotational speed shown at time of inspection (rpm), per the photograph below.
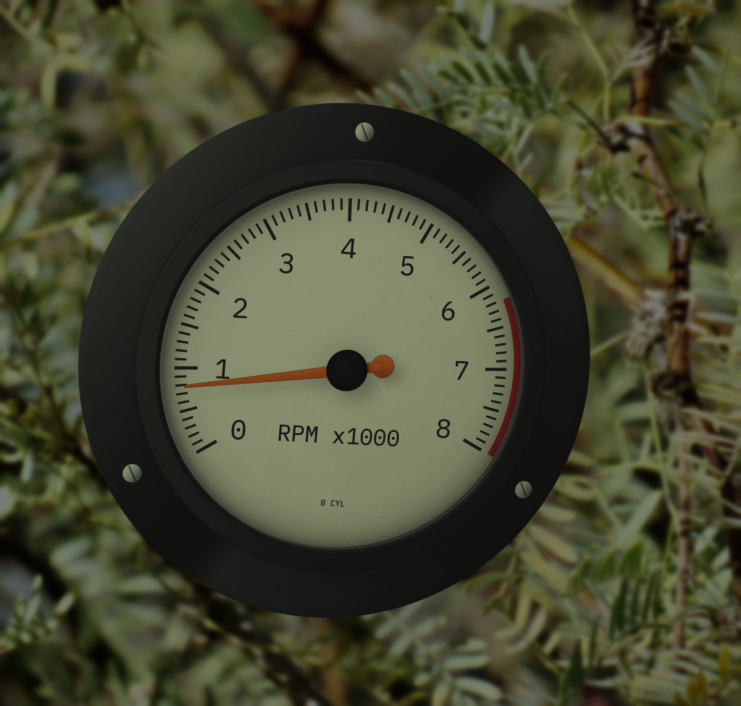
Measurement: 800 rpm
